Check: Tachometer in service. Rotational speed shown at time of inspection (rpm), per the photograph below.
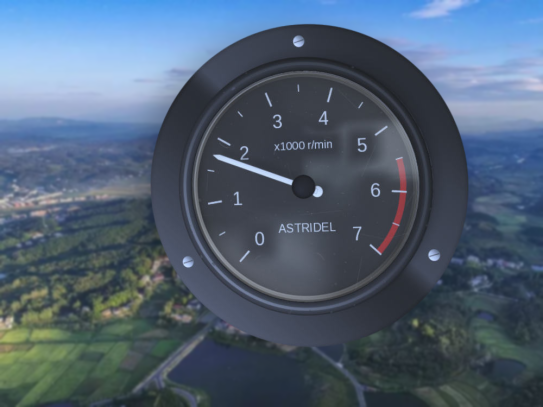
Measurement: 1750 rpm
